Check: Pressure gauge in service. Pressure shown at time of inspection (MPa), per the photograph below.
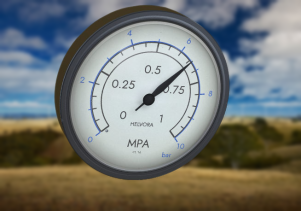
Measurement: 0.65 MPa
